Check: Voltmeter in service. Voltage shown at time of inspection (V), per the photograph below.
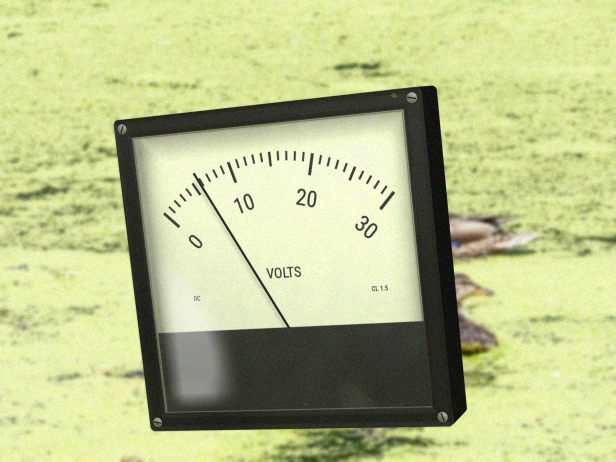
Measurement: 6 V
